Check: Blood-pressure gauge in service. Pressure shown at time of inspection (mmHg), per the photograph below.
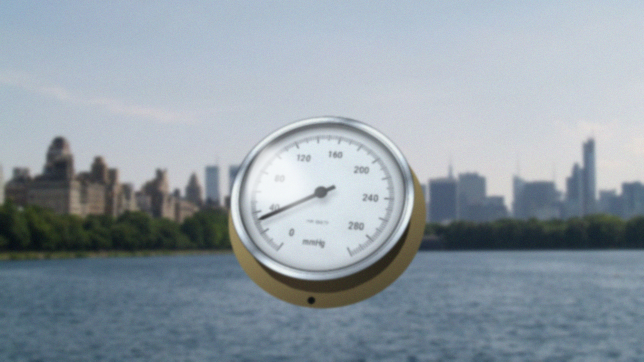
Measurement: 30 mmHg
